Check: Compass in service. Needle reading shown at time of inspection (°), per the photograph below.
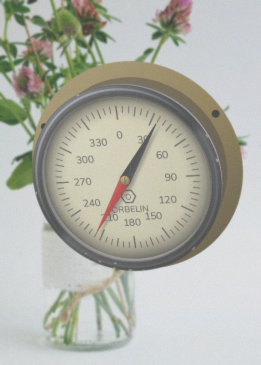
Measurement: 215 °
